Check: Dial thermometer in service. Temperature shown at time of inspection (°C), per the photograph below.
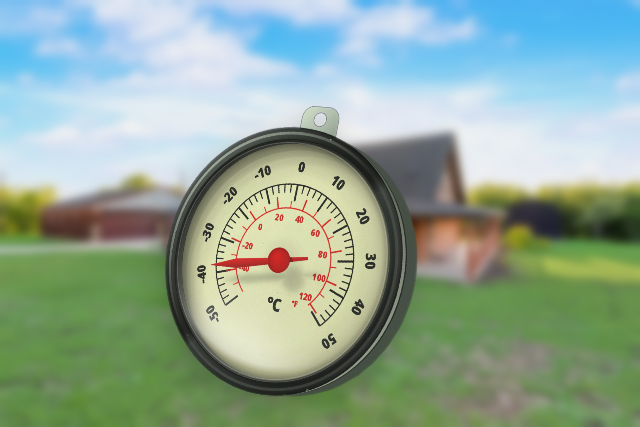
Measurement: -38 °C
